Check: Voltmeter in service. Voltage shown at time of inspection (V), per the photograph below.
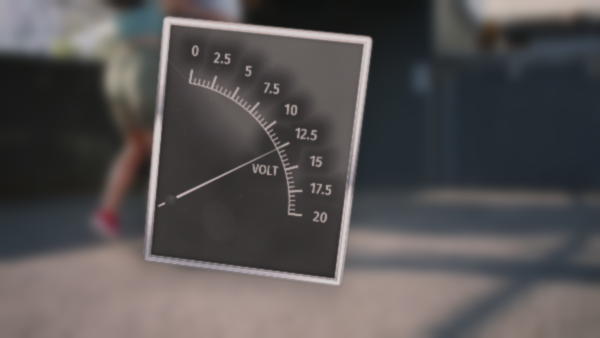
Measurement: 12.5 V
